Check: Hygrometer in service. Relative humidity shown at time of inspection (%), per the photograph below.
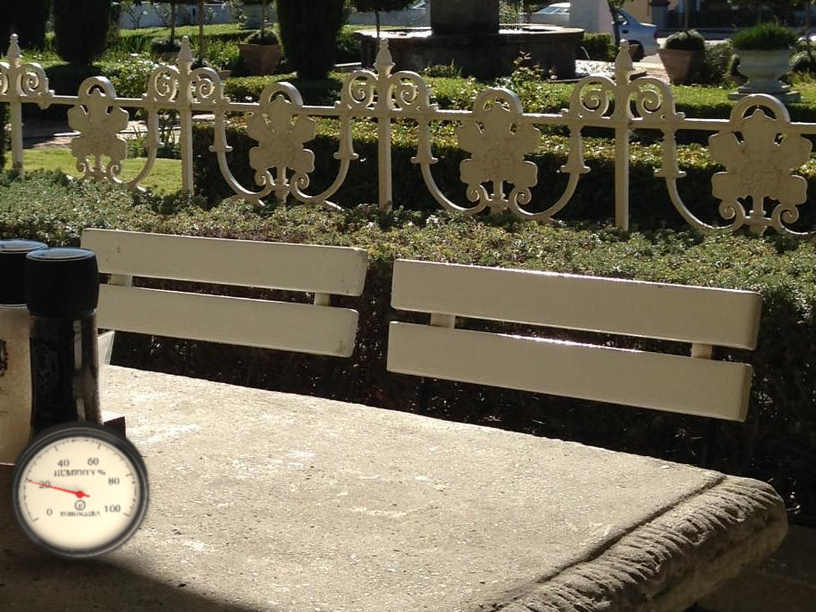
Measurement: 20 %
